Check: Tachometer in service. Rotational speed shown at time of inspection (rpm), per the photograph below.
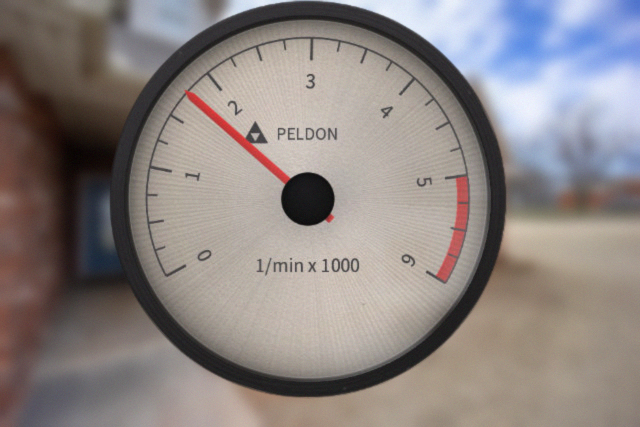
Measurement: 1750 rpm
